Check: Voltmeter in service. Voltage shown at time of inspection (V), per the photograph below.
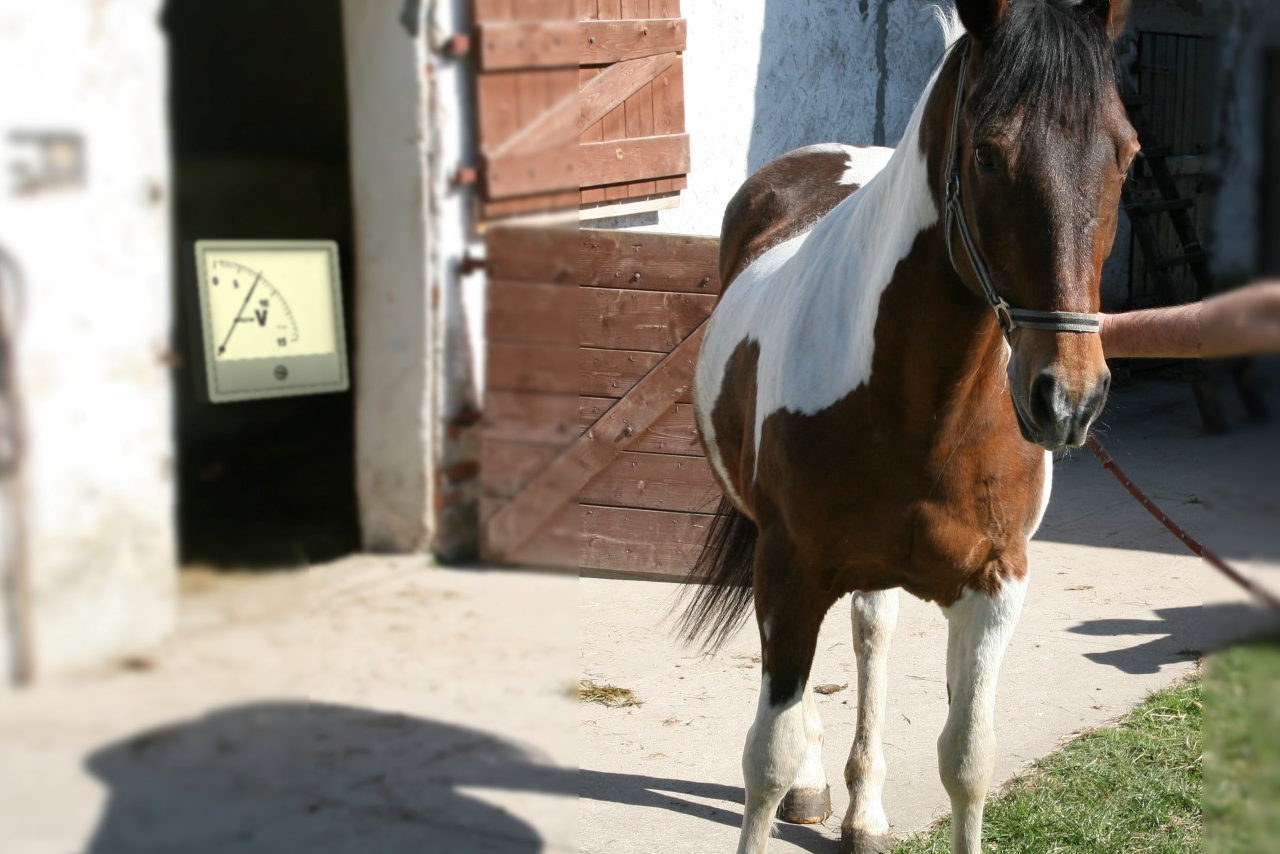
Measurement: 7.5 V
